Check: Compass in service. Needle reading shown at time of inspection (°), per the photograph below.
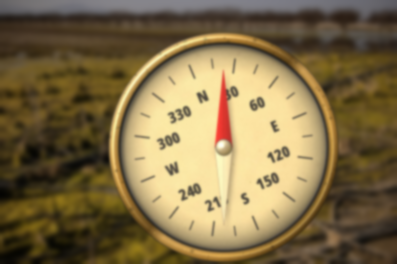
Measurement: 22.5 °
